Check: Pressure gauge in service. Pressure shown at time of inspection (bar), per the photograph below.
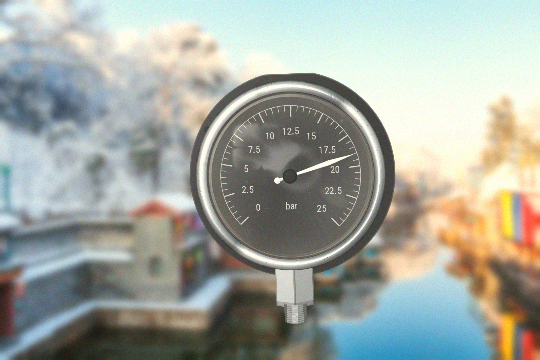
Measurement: 19 bar
